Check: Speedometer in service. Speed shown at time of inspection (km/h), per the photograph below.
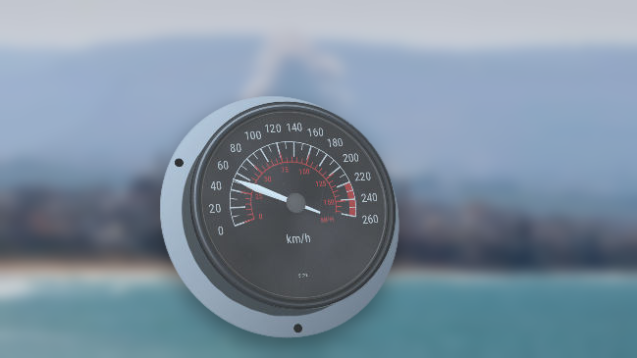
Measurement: 50 km/h
